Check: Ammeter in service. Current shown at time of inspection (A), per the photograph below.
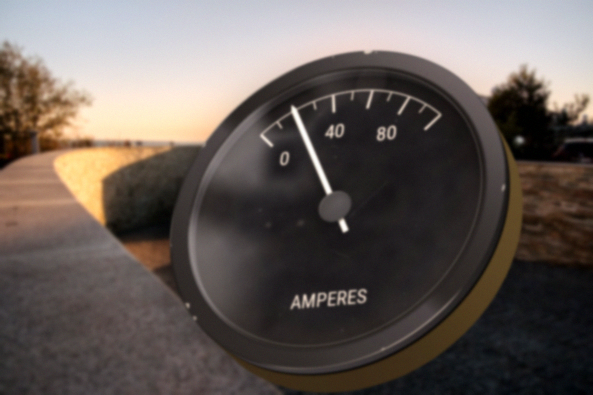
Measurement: 20 A
